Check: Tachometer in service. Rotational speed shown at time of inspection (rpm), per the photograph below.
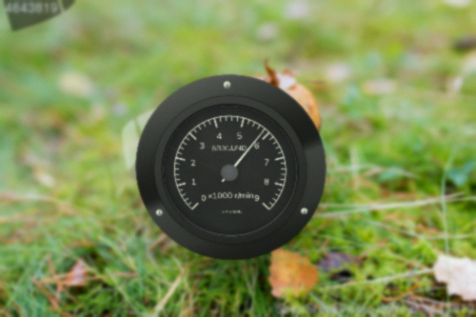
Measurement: 5800 rpm
